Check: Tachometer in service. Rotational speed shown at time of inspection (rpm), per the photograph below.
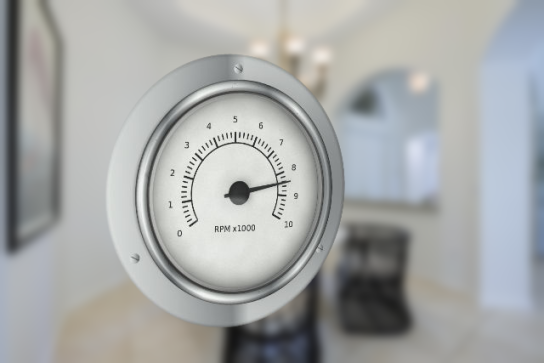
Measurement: 8400 rpm
